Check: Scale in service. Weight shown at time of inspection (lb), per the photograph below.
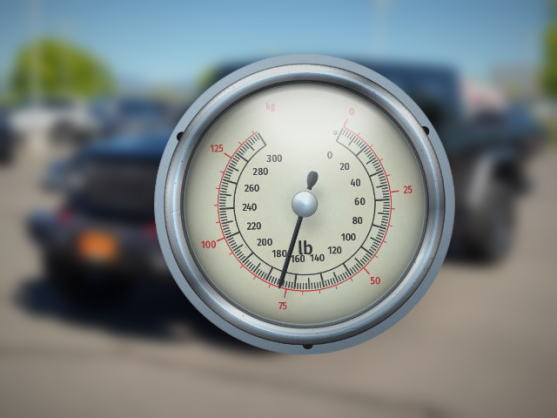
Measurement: 170 lb
